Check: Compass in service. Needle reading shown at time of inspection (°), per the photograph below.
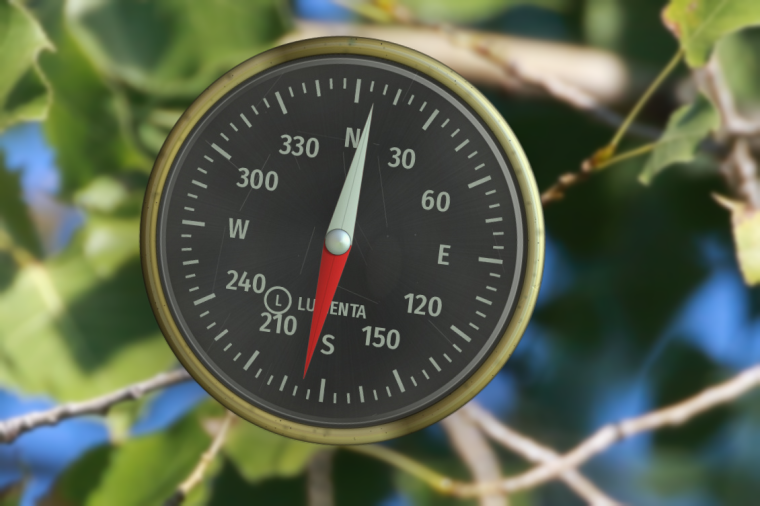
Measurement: 187.5 °
